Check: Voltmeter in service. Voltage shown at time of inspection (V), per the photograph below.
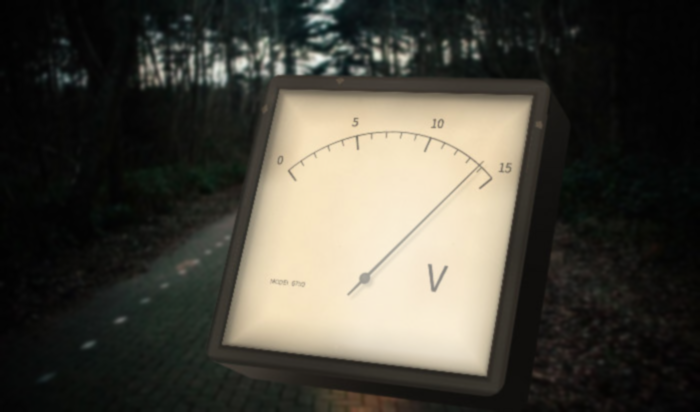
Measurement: 14 V
